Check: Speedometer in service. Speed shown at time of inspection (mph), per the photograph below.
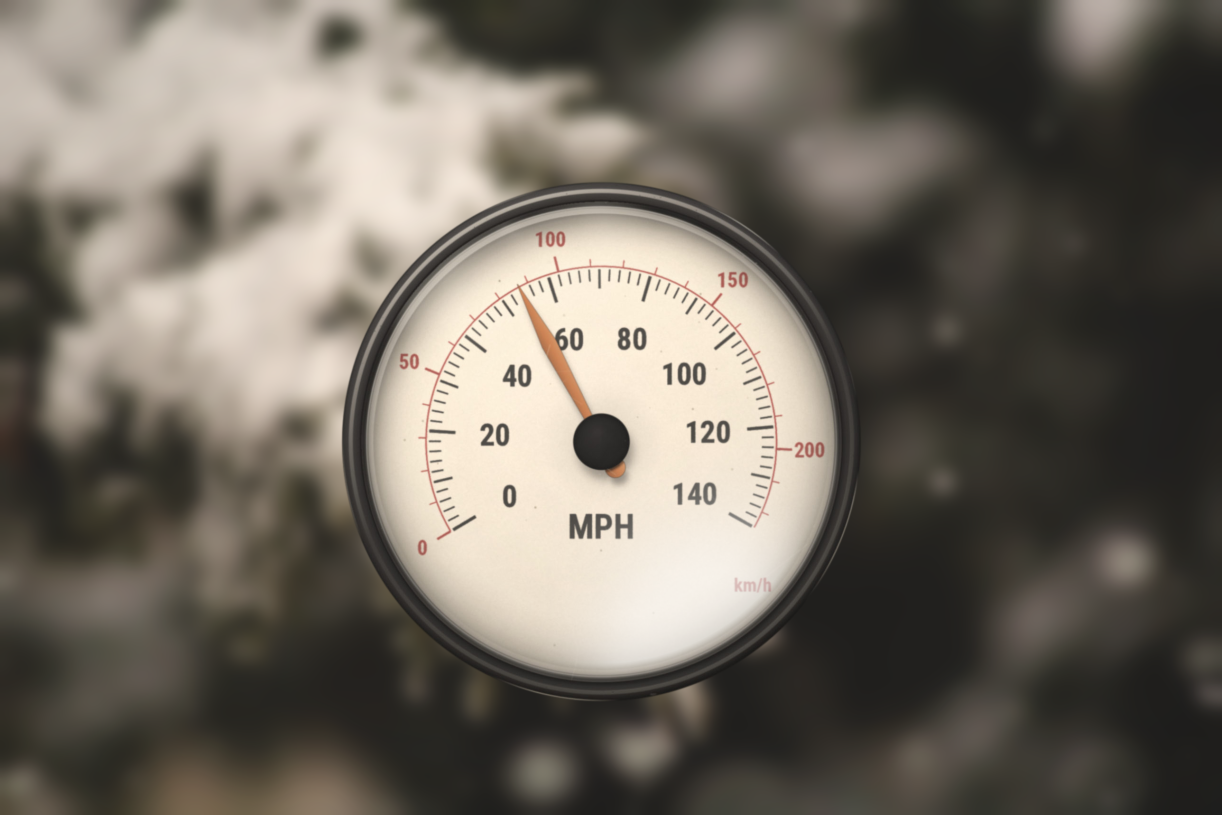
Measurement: 54 mph
